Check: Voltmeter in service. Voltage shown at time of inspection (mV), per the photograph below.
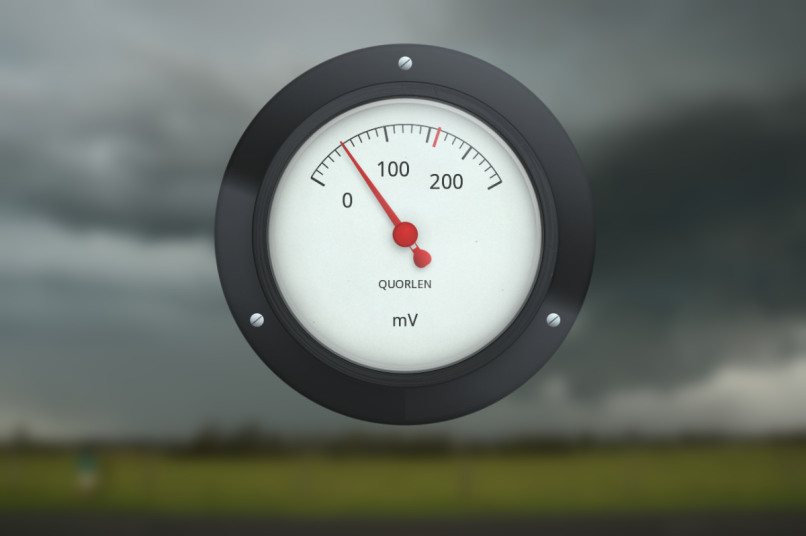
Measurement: 50 mV
